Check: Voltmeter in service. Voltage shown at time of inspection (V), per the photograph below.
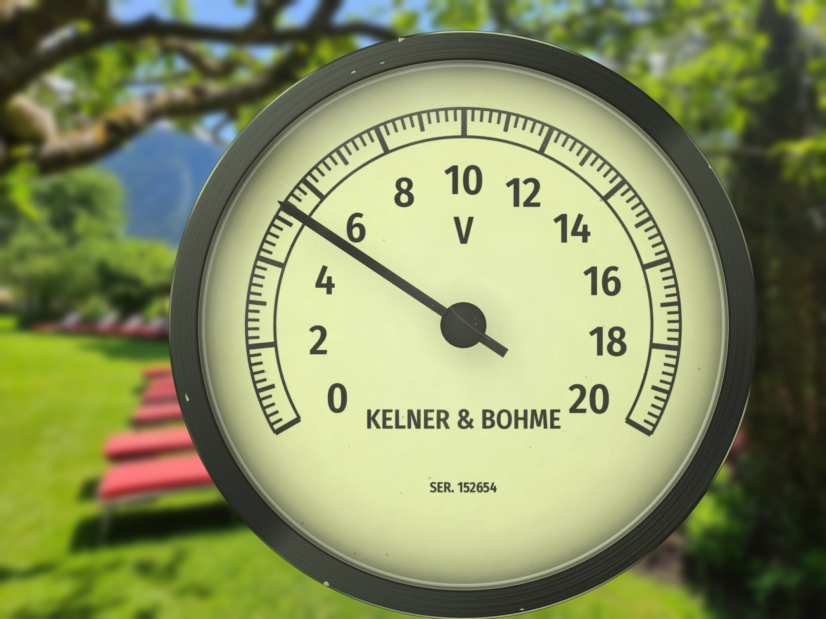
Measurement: 5.3 V
